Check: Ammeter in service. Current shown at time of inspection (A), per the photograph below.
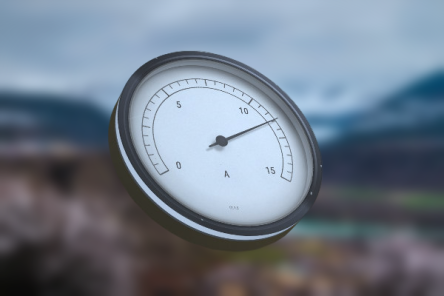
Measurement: 11.5 A
